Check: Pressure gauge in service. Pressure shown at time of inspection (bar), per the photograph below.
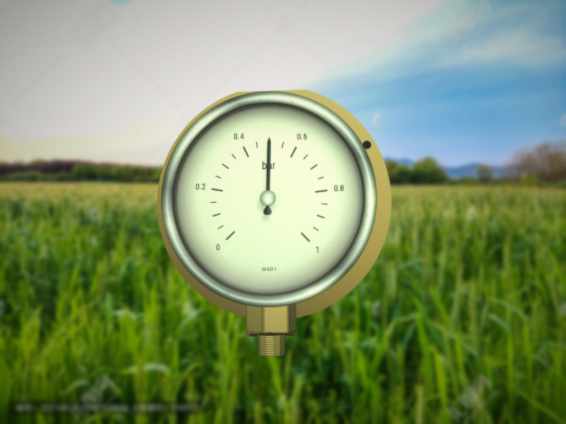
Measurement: 0.5 bar
